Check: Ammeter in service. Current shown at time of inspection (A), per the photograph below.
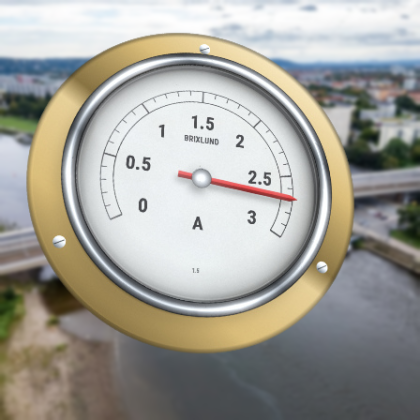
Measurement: 2.7 A
